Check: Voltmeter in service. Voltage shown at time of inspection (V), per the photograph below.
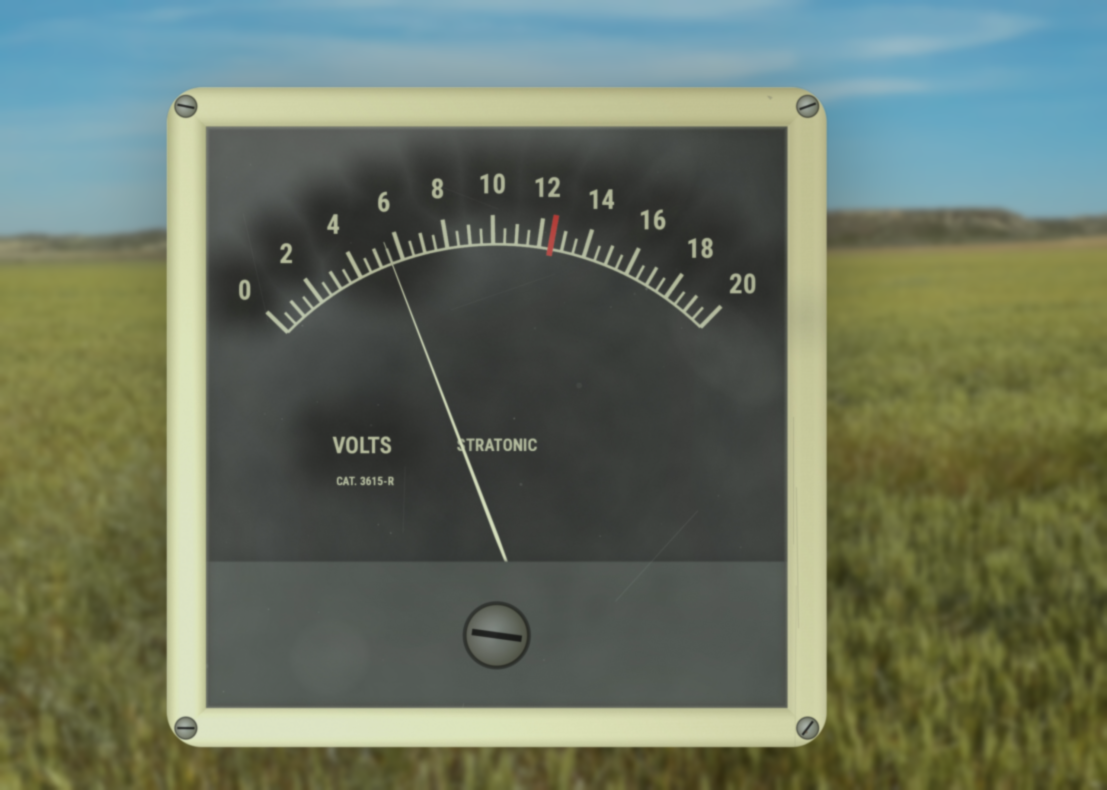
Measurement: 5.5 V
